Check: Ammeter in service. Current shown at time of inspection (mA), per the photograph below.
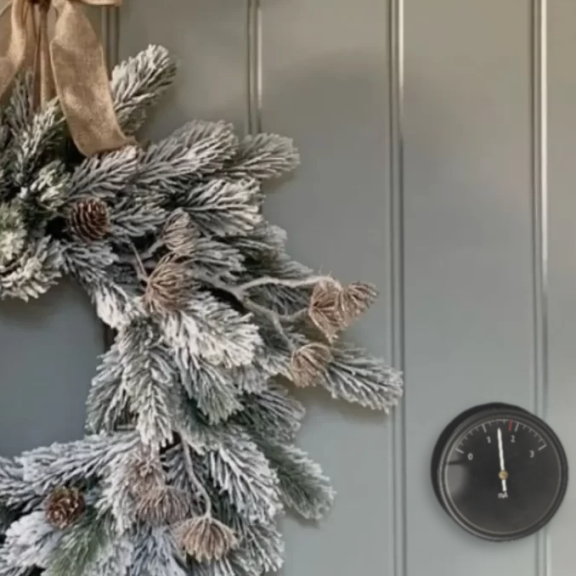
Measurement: 1.4 mA
